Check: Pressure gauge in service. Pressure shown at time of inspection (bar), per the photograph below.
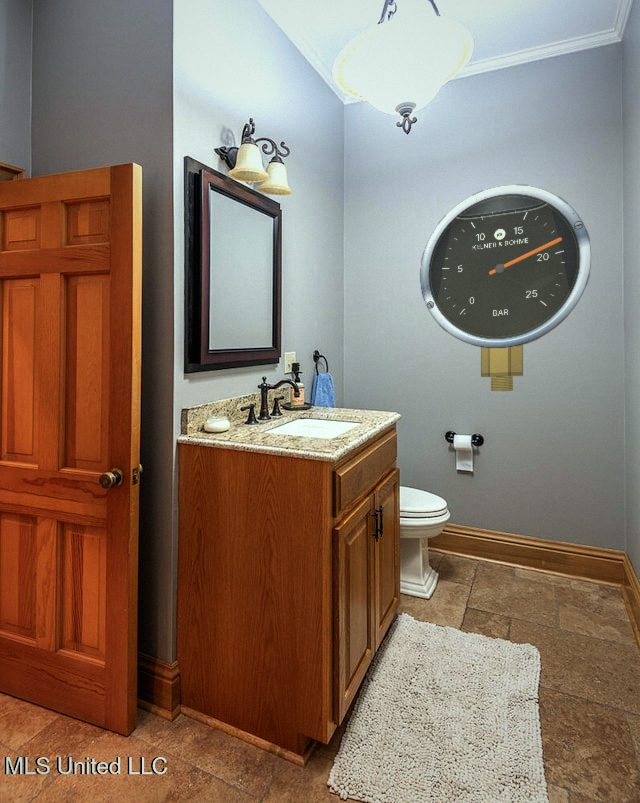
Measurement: 19 bar
